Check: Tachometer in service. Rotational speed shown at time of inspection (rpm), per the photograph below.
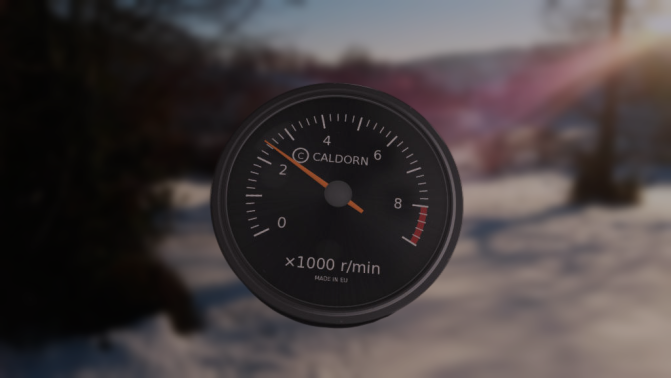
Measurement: 2400 rpm
